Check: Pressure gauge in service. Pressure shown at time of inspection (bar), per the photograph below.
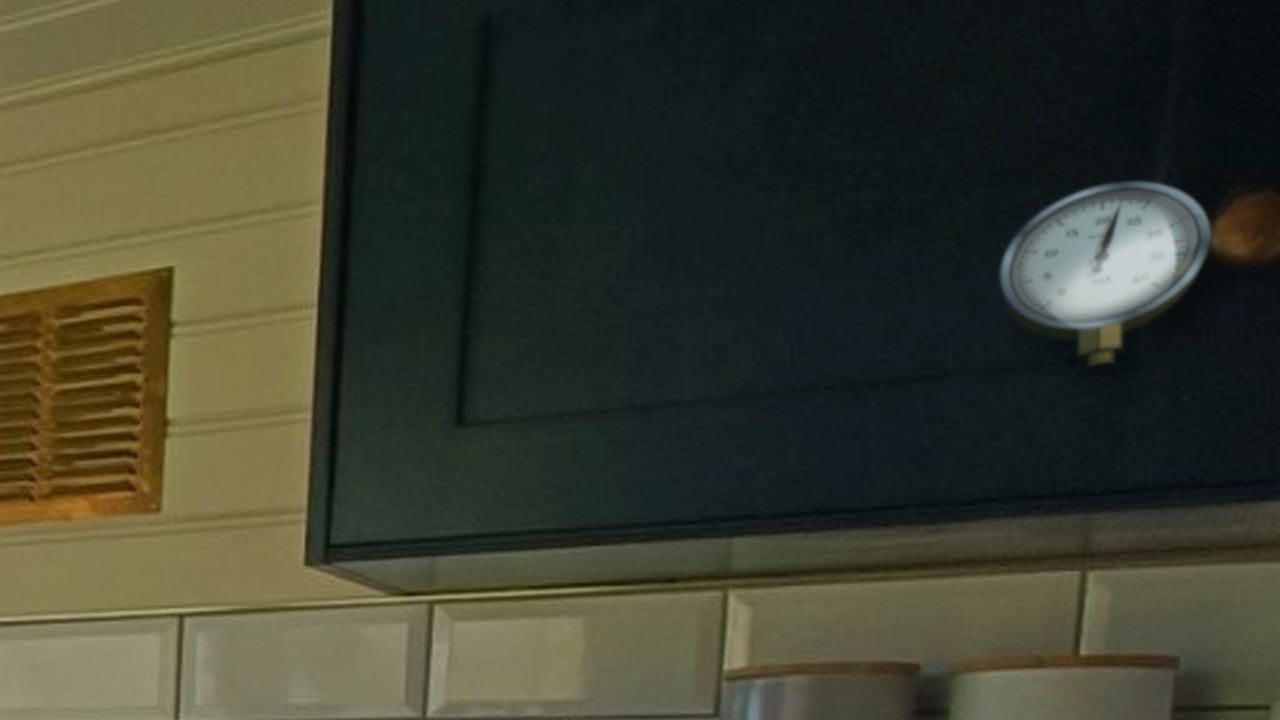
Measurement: 22 bar
